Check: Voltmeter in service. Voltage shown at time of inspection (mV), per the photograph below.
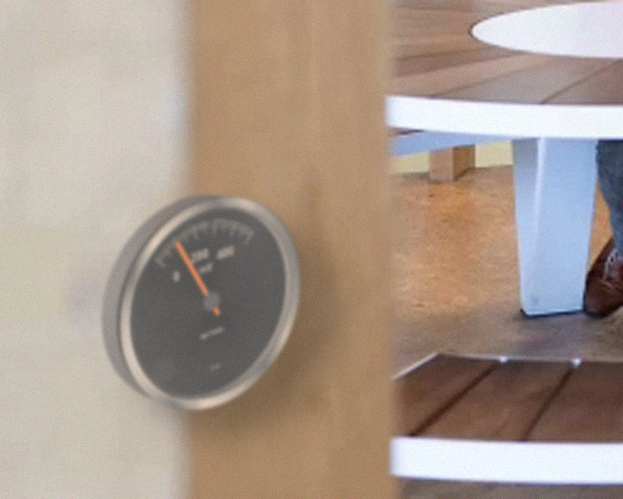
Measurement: 100 mV
